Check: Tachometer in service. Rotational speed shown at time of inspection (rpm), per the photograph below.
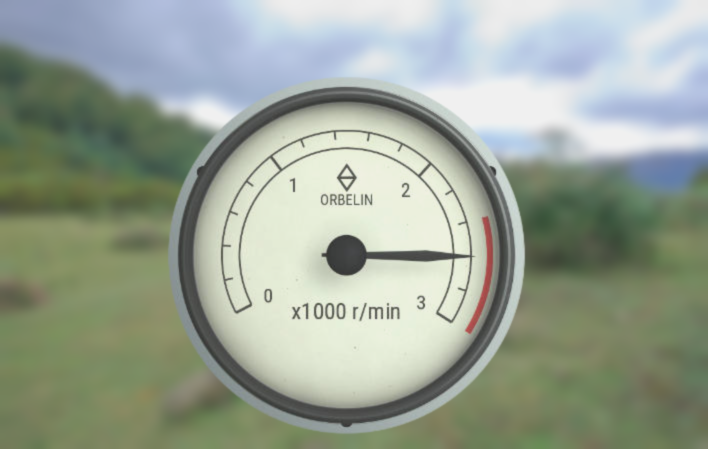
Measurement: 2600 rpm
